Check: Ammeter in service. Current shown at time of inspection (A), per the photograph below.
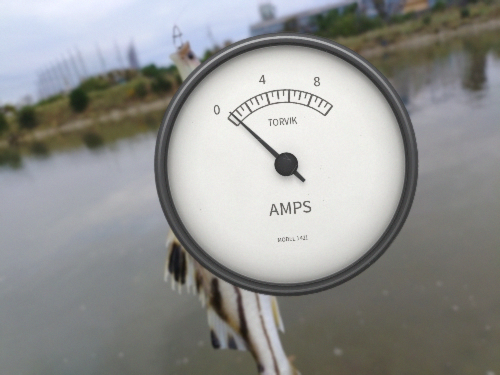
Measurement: 0.5 A
